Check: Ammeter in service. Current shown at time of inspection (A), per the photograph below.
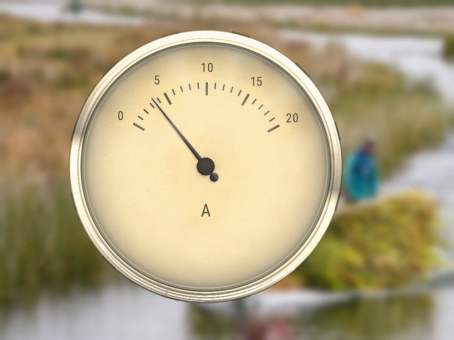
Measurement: 3.5 A
